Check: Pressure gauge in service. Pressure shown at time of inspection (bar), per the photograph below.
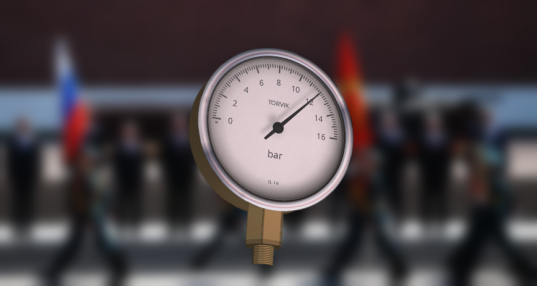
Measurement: 12 bar
